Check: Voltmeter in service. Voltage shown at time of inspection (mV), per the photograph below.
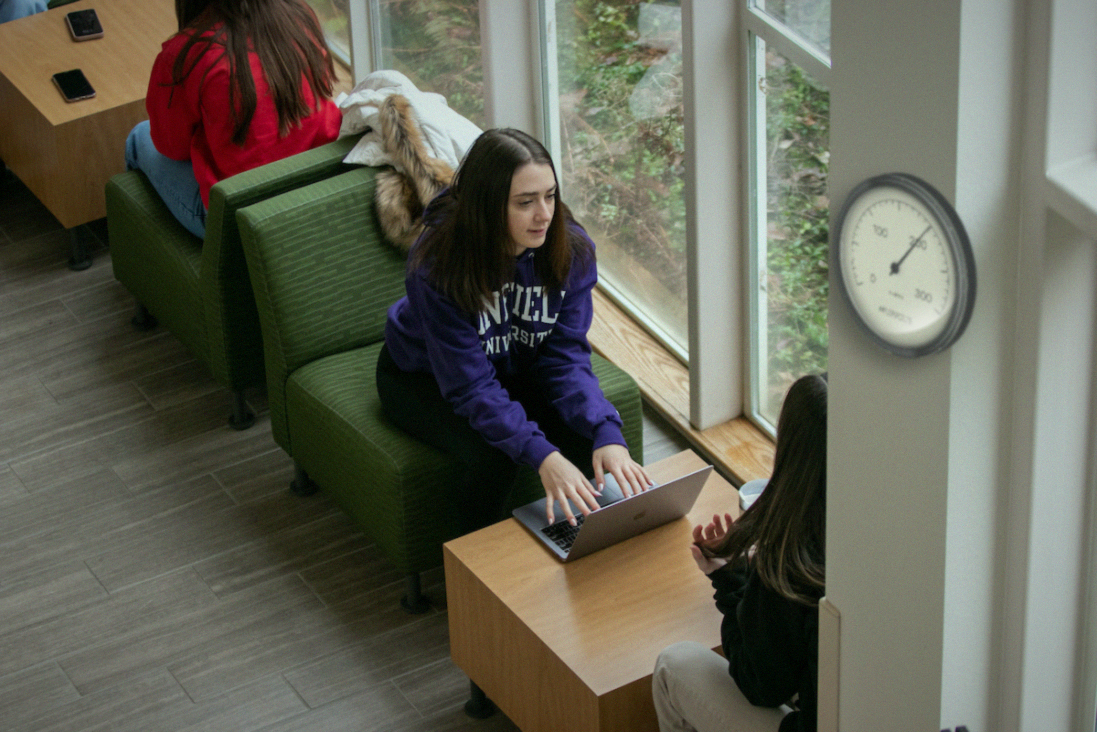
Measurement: 200 mV
